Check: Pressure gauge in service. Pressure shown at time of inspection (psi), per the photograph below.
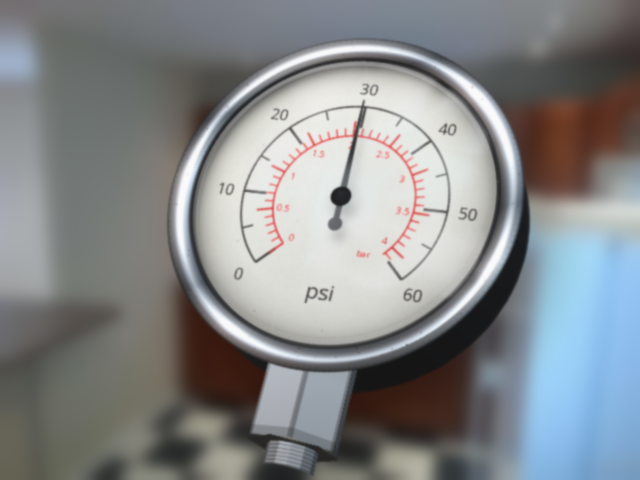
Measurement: 30 psi
